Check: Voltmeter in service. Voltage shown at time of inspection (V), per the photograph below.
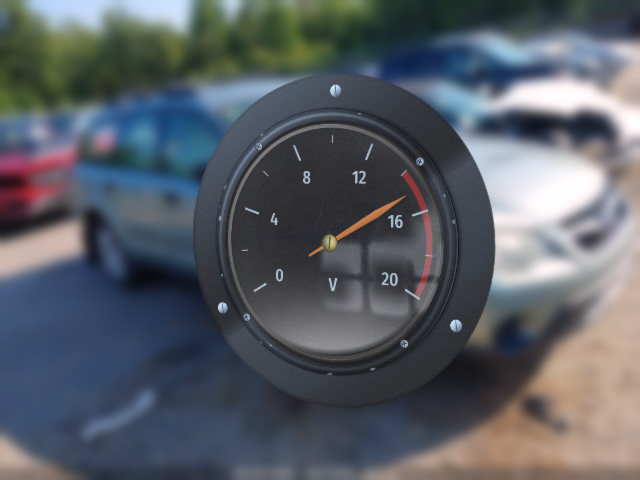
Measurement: 15 V
